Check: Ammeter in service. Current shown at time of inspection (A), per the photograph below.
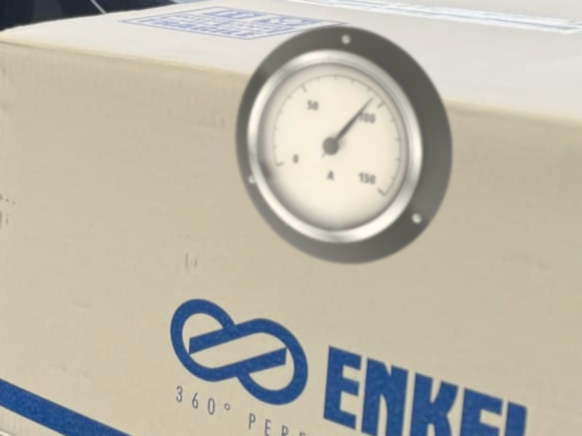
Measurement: 95 A
